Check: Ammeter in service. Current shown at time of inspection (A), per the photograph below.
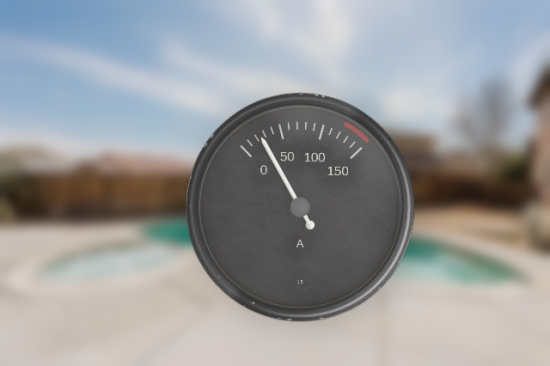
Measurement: 25 A
